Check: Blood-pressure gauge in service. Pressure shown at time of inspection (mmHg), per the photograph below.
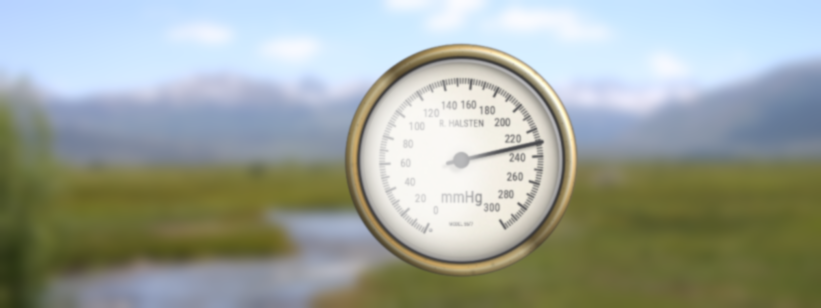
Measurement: 230 mmHg
